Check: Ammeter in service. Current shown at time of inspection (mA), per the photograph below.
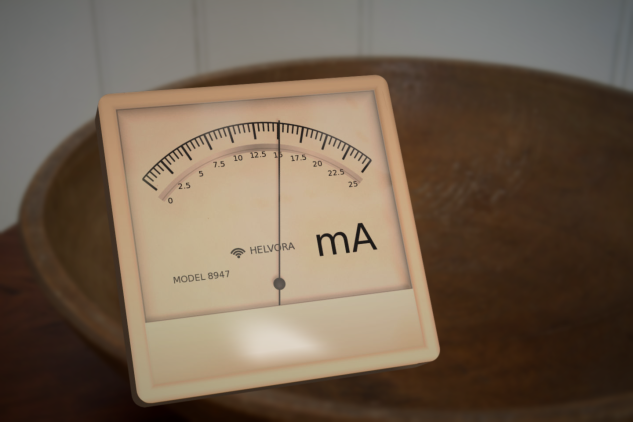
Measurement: 15 mA
